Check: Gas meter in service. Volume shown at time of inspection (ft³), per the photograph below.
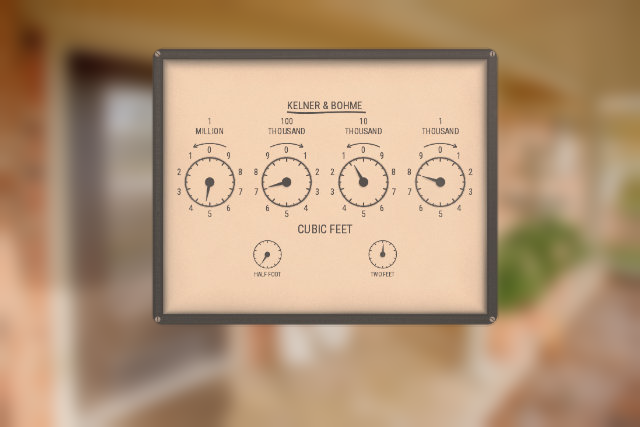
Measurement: 470800 ft³
